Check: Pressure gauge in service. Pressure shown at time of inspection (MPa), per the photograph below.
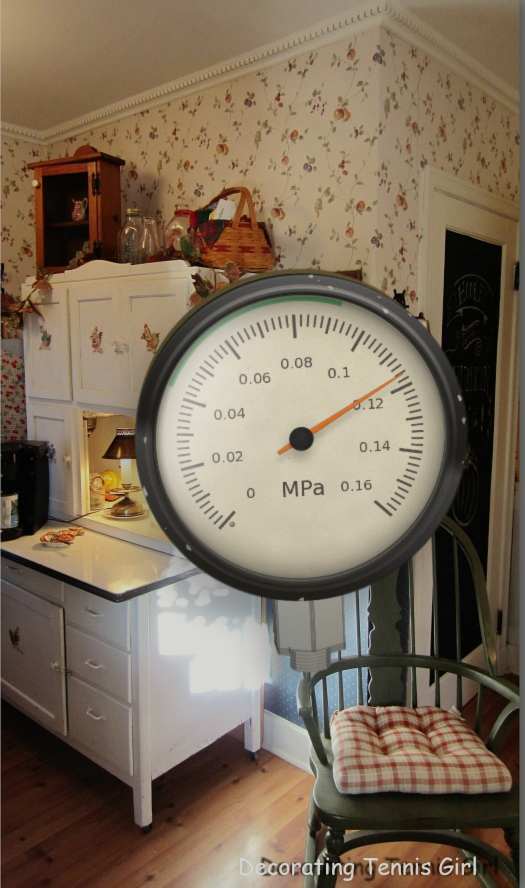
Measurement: 0.116 MPa
